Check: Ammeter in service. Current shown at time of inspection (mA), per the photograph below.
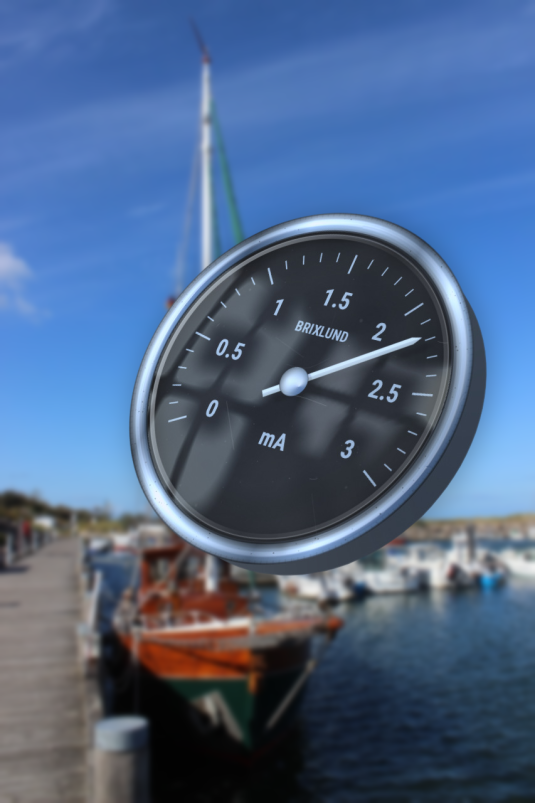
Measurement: 2.2 mA
